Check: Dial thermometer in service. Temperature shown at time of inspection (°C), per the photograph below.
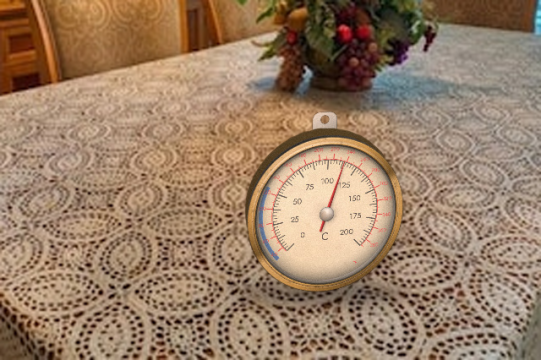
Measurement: 112.5 °C
